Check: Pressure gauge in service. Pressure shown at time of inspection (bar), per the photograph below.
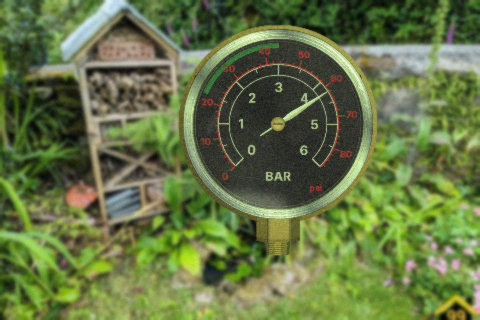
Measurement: 4.25 bar
